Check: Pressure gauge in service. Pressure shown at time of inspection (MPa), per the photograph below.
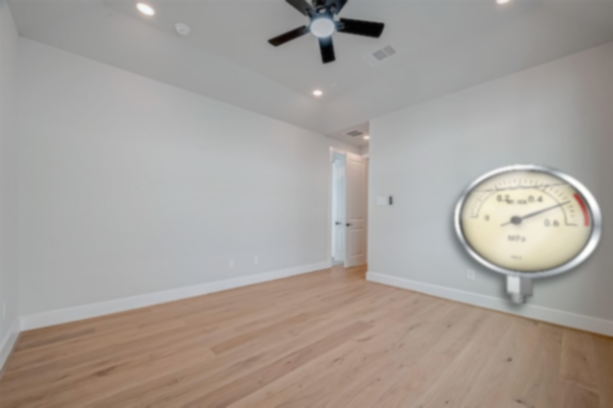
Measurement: 0.5 MPa
